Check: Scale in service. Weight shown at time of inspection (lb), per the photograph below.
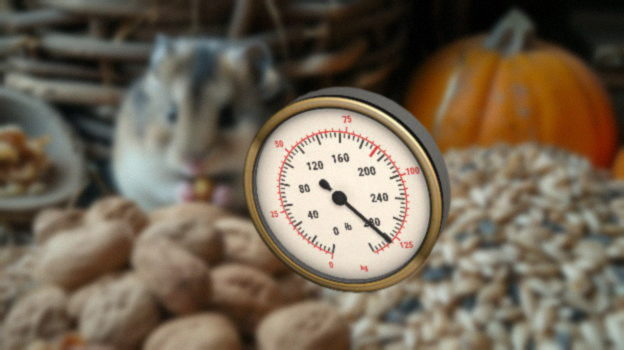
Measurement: 280 lb
